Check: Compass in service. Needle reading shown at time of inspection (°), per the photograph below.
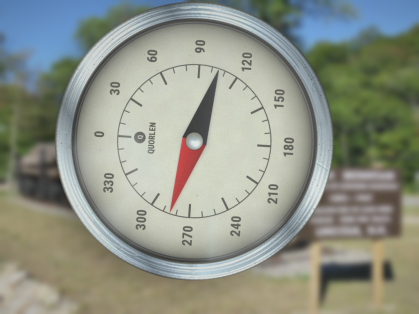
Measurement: 285 °
